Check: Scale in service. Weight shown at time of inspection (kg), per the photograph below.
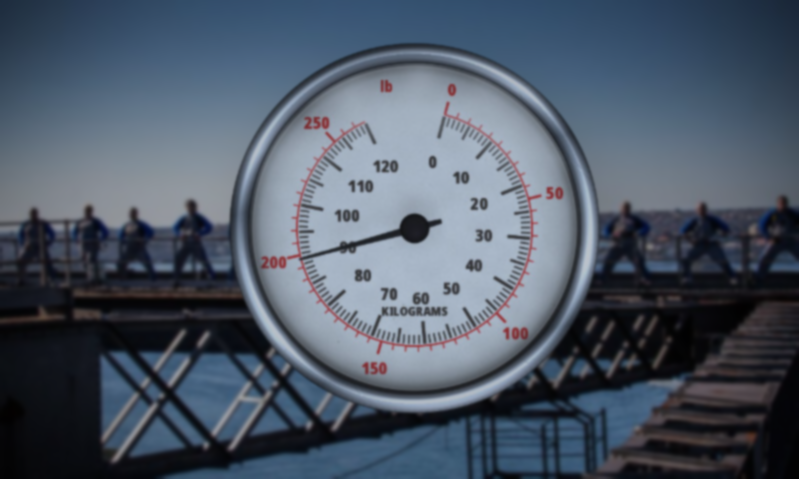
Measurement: 90 kg
